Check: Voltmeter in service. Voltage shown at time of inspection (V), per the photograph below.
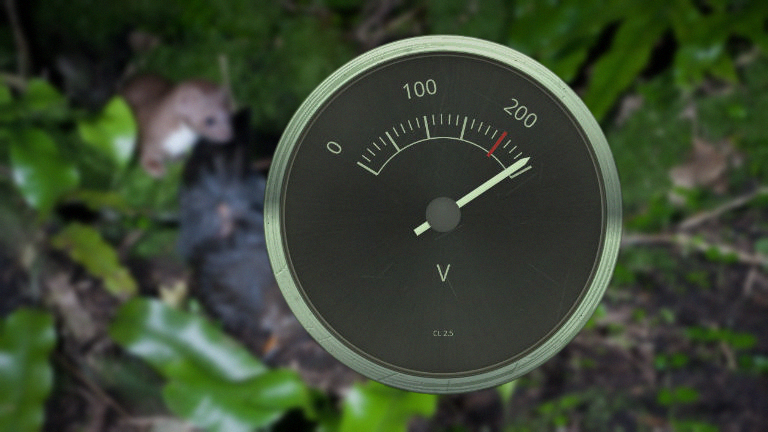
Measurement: 240 V
